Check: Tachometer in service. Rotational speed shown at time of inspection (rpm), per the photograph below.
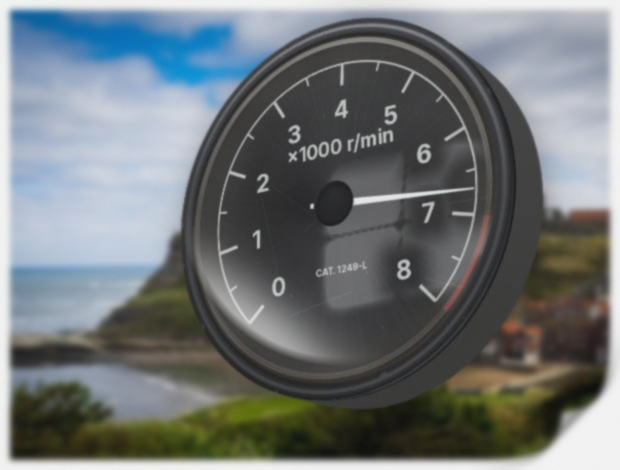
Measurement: 6750 rpm
